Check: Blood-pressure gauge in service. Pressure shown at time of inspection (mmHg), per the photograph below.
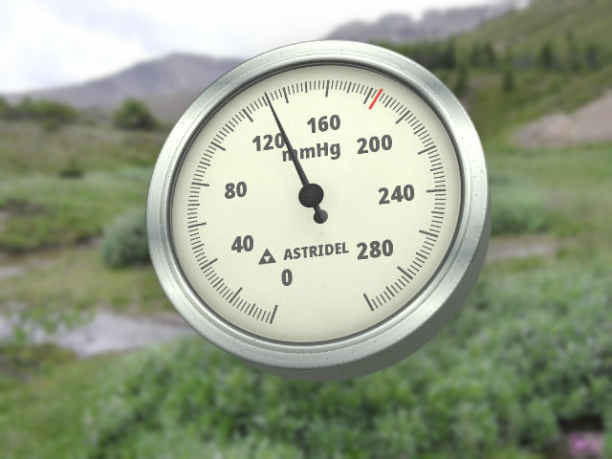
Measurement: 132 mmHg
